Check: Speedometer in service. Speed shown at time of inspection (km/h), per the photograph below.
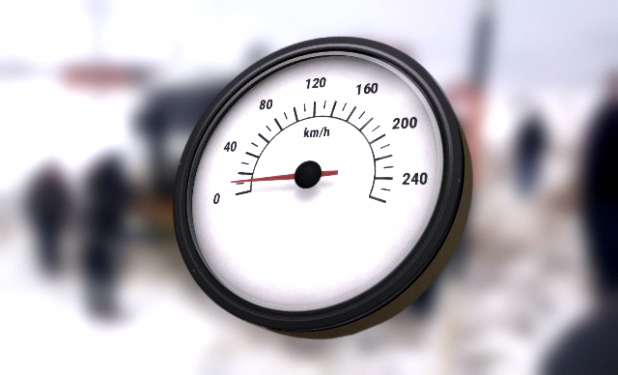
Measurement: 10 km/h
